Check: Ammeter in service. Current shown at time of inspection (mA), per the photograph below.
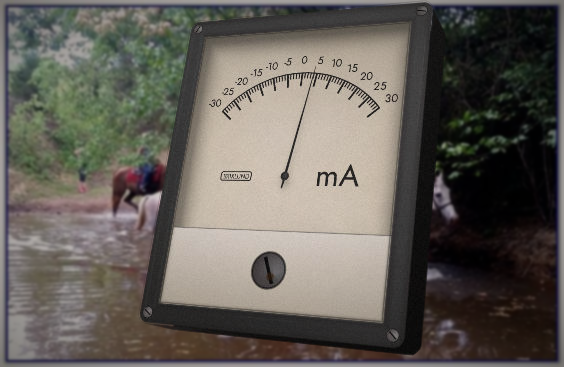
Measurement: 5 mA
